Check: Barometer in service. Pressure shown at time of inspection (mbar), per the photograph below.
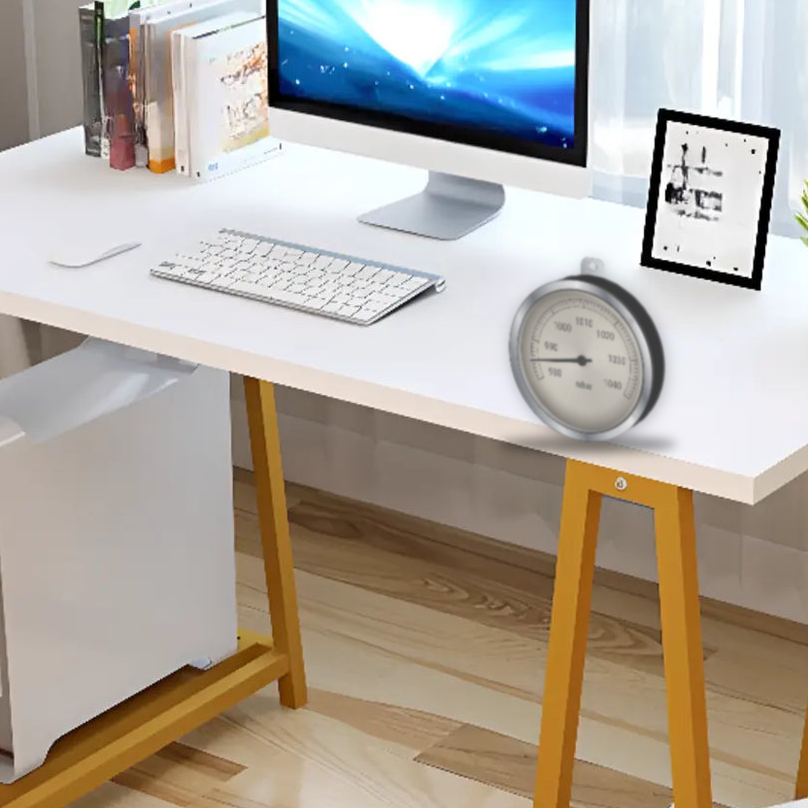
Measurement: 985 mbar
